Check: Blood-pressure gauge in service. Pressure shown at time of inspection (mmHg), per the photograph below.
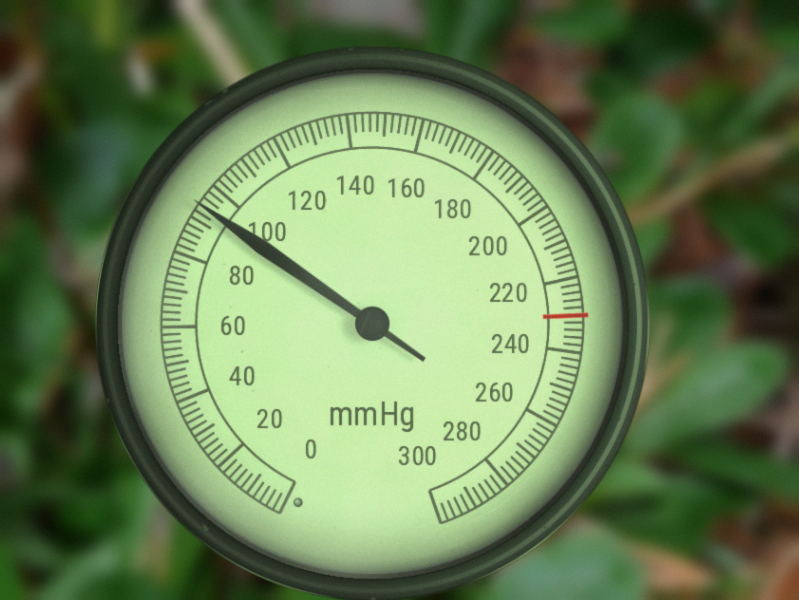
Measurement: 94 mmHg
